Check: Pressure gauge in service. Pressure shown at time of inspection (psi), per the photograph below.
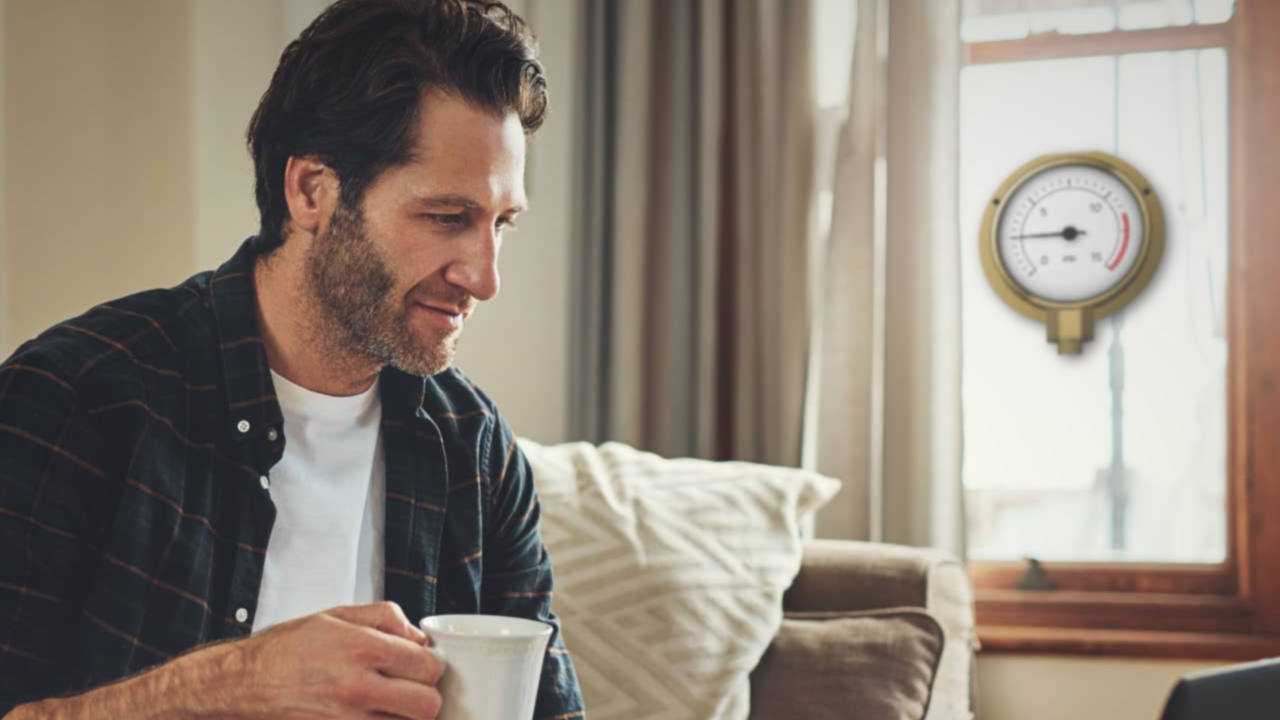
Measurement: 2.5 psi
